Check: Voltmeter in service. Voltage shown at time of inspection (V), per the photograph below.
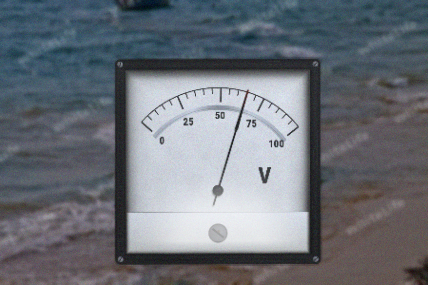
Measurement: 65 V
